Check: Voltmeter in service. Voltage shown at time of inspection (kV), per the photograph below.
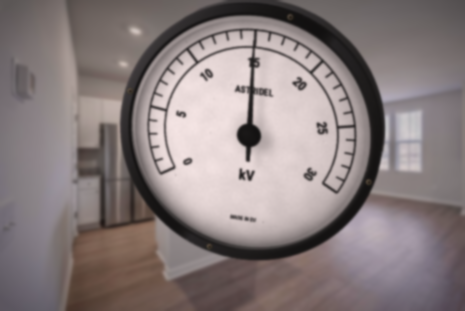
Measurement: 15 kV
